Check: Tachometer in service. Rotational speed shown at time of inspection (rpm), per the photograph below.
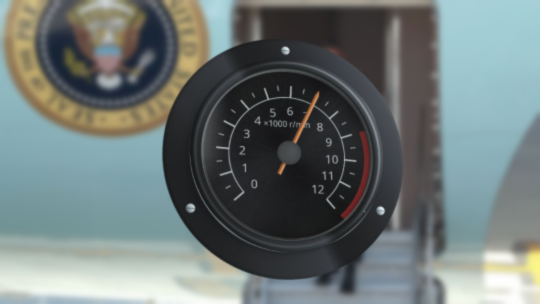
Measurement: 7000 rpm
